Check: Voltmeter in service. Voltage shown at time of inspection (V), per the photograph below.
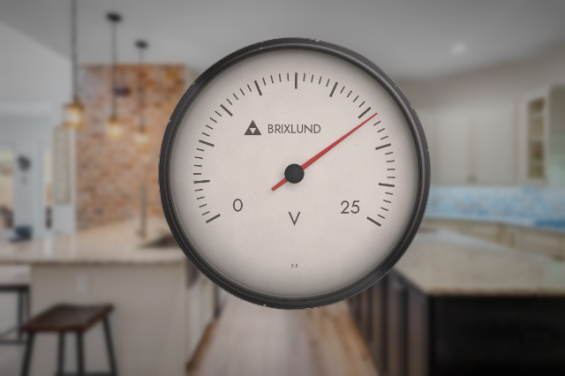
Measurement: 18 V
